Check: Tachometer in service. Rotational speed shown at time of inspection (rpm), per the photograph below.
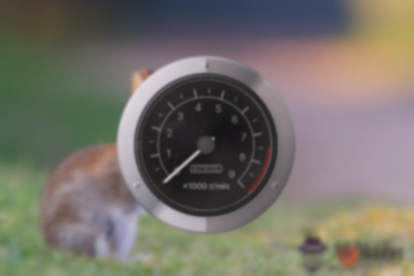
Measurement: 0 rpm
